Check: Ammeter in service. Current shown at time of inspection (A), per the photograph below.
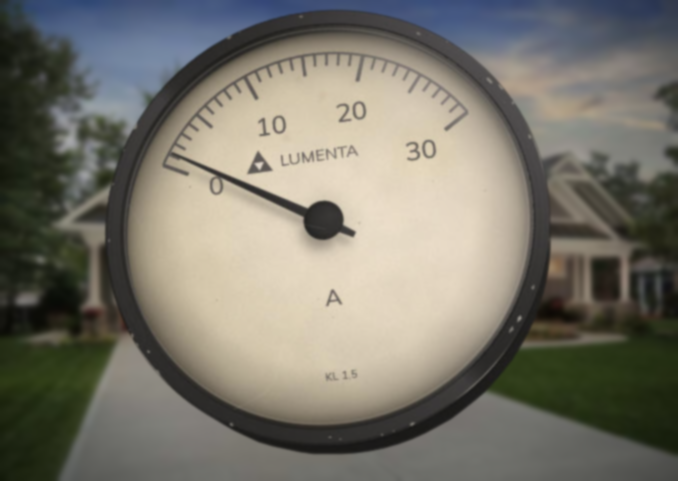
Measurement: 1 A
